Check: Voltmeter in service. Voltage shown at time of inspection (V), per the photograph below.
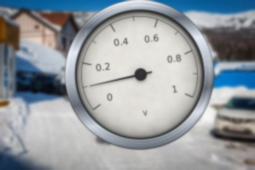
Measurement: 0.1 V
